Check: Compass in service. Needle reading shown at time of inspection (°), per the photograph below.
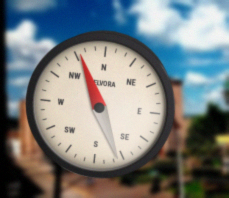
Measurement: 335 °
